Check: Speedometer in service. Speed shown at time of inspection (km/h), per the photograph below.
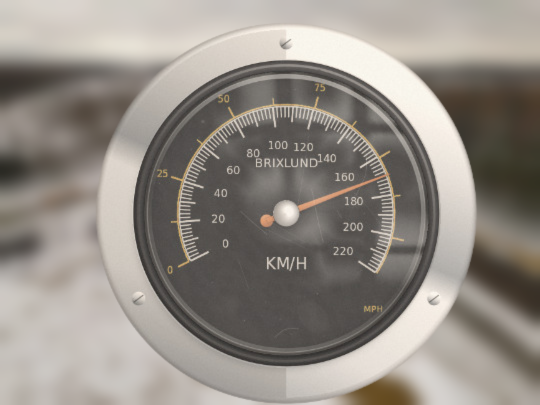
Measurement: 170 km/h
